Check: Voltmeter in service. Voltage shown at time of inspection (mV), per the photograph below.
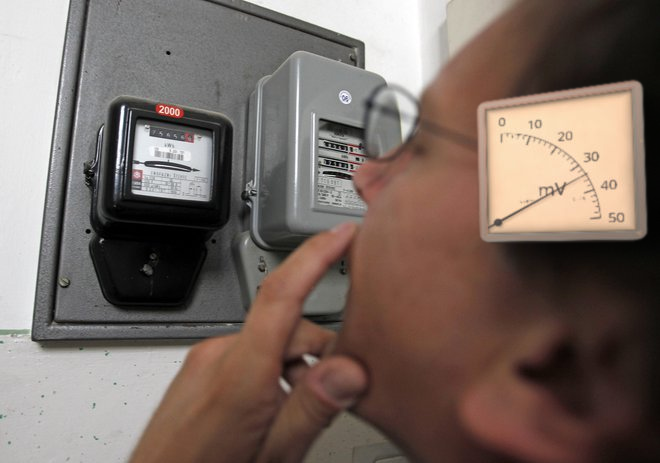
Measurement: 34 mV
